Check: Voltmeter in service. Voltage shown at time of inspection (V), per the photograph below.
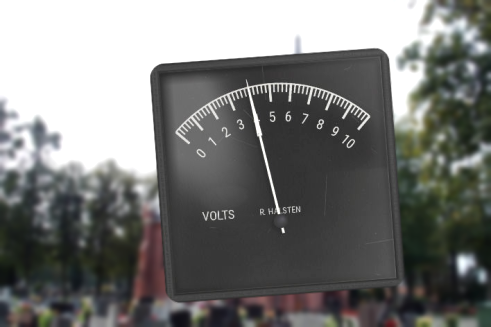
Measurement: 4 V
